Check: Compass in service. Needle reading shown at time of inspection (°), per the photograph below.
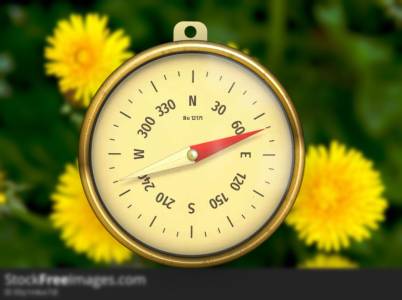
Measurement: 70 °
